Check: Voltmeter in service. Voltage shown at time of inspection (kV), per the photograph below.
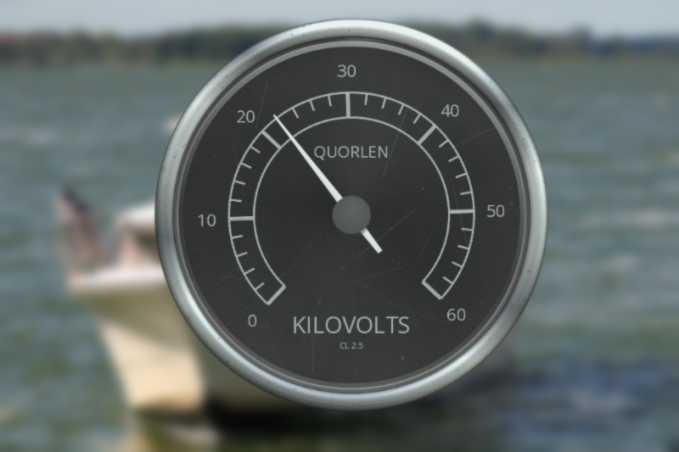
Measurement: 22 kV
